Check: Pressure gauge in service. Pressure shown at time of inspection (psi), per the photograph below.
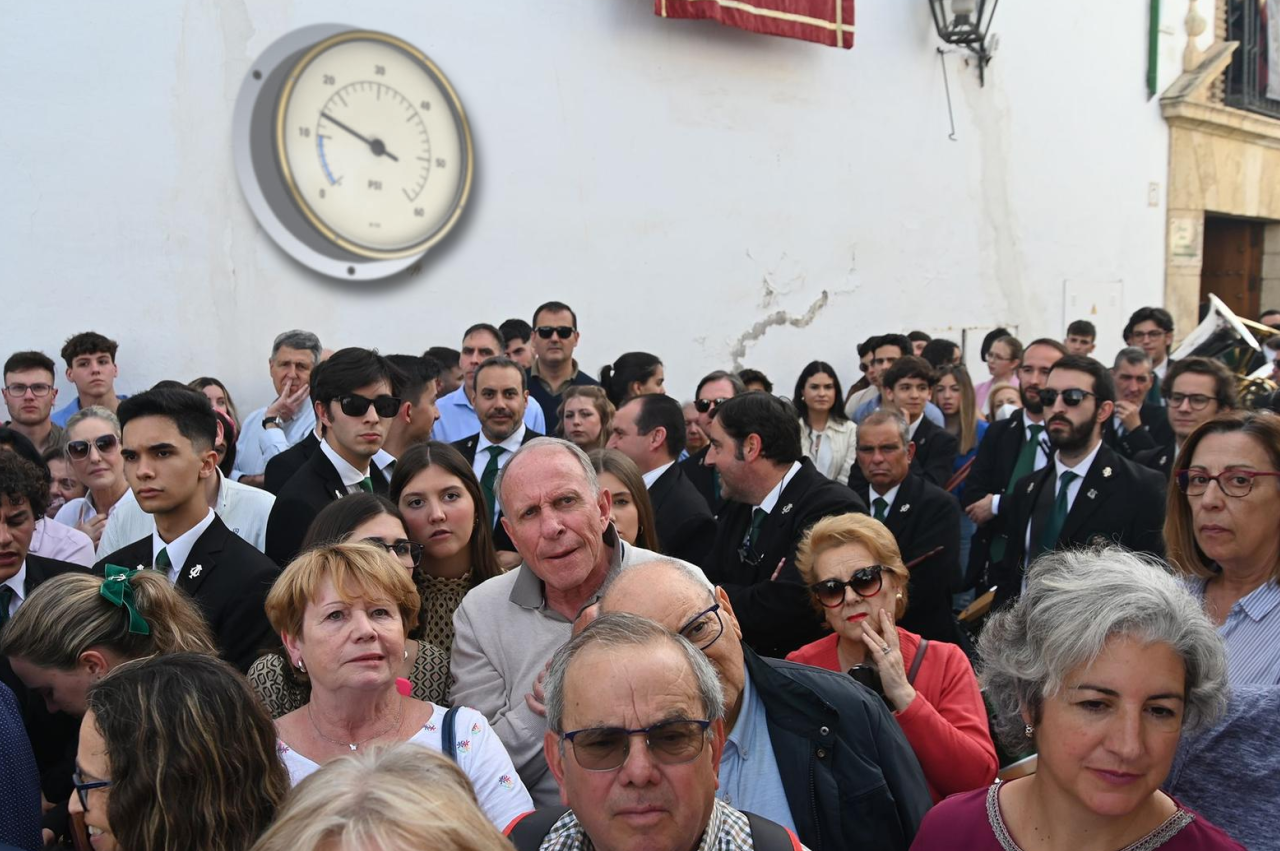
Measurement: 14 psi
